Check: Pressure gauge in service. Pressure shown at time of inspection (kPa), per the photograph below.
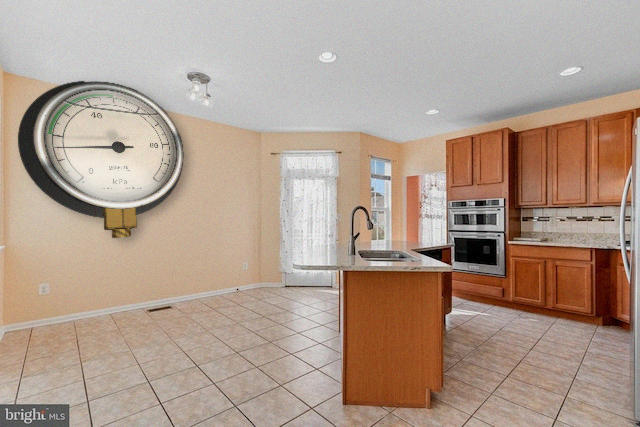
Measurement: 15 kPa
